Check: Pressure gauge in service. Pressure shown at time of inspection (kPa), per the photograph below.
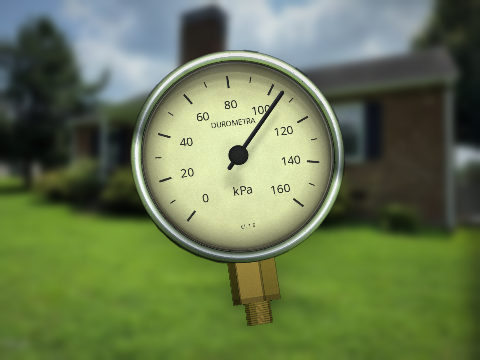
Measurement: 105 kPa
